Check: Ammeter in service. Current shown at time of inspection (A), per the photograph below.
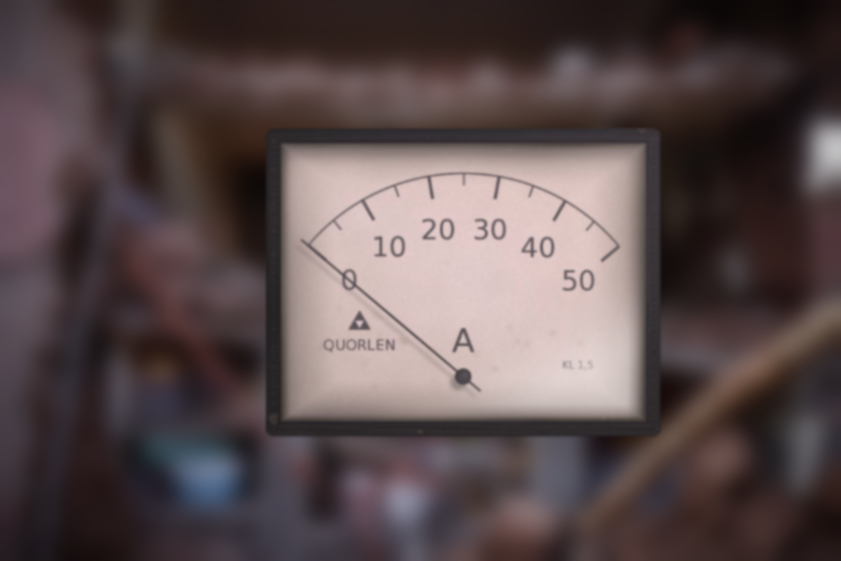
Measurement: 0 A
